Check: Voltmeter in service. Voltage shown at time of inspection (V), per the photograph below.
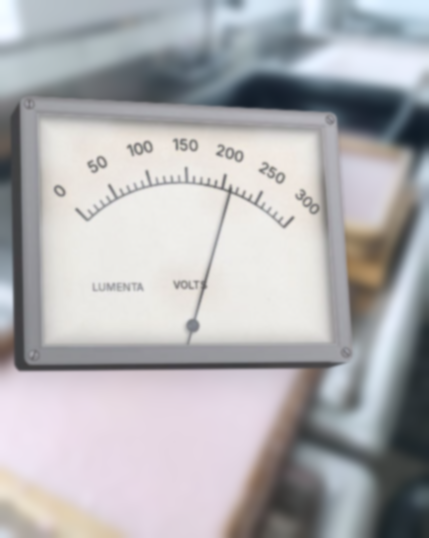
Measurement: 210 V
